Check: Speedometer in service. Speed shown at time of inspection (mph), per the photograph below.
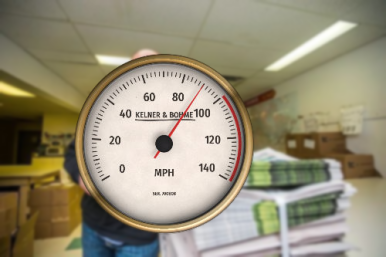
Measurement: 90 mph
